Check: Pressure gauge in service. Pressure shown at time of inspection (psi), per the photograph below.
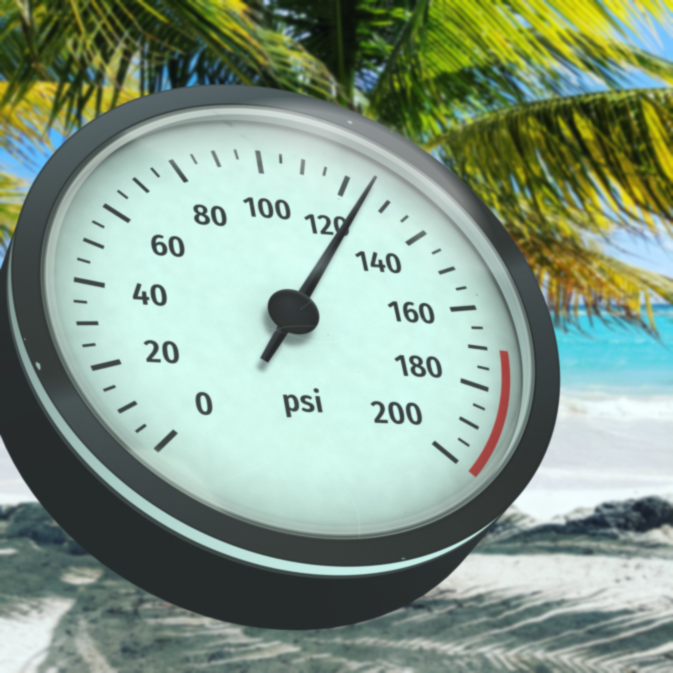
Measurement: 125 psi
